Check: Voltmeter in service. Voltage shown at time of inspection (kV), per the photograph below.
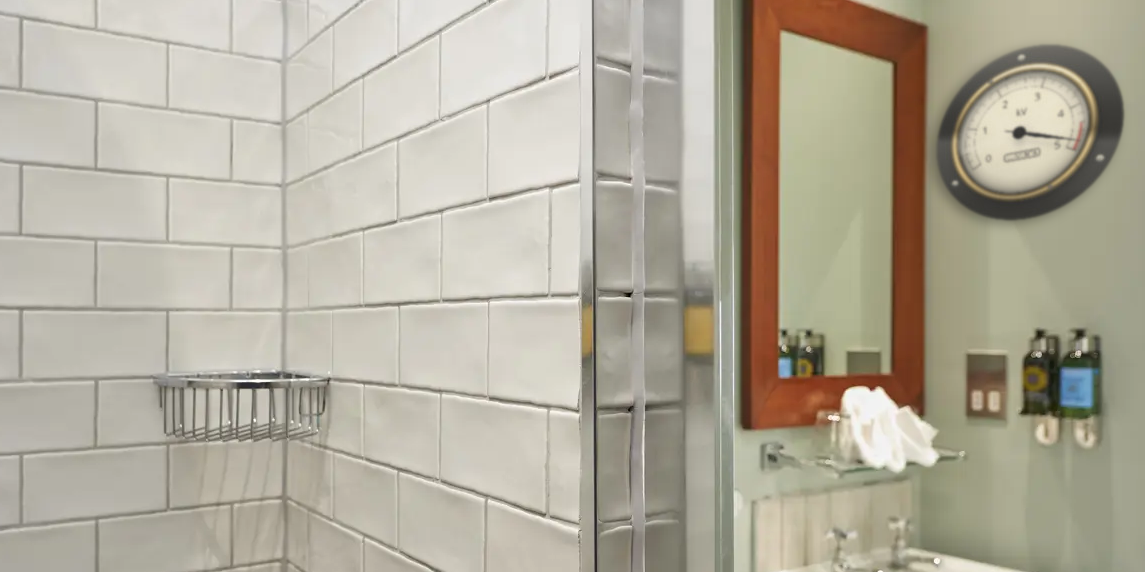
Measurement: 4.8 kV
